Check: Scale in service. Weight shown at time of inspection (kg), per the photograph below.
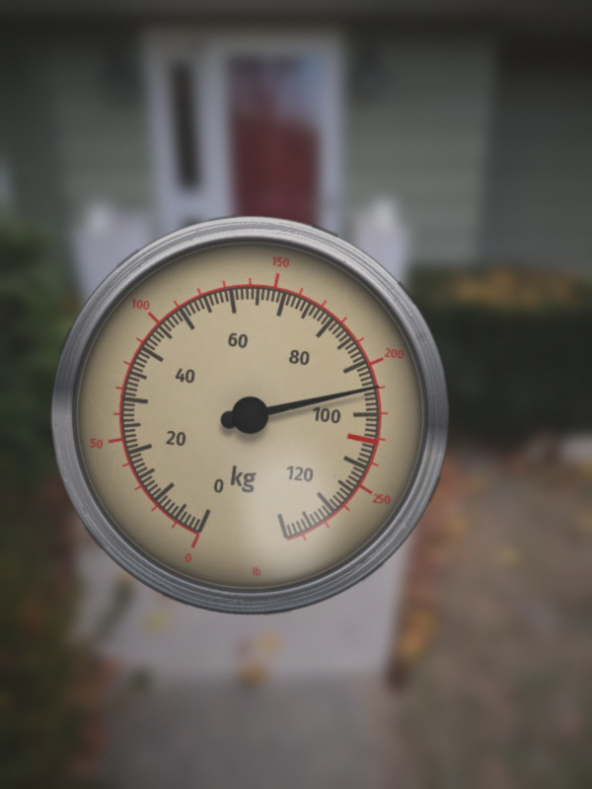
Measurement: 95 kg
